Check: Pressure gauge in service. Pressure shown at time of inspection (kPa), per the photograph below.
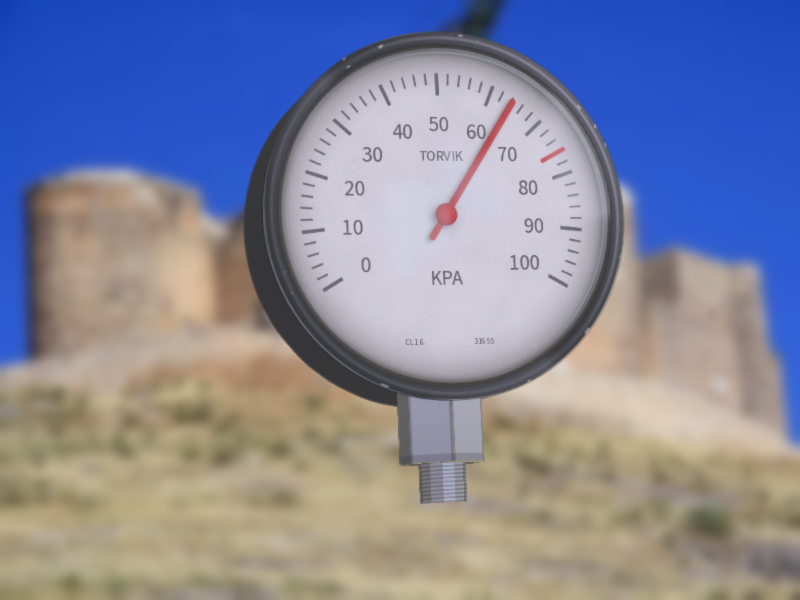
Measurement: 64 kPa
